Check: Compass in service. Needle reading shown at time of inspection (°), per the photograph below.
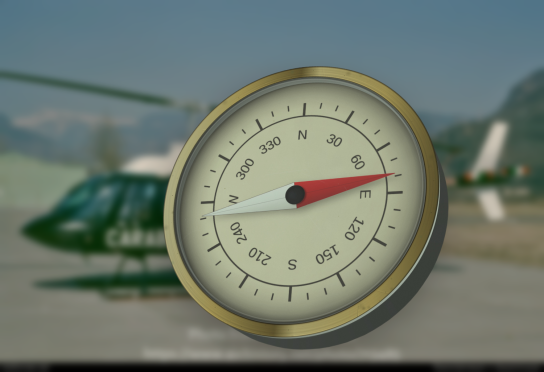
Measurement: 80 °
